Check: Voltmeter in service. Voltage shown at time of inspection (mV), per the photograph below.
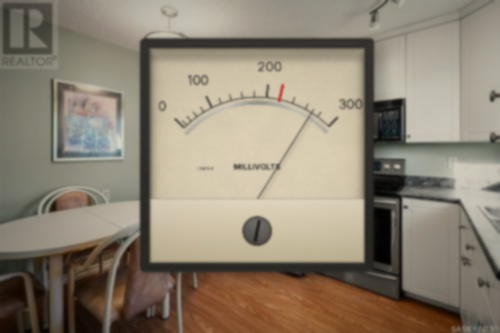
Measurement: 270 mV
